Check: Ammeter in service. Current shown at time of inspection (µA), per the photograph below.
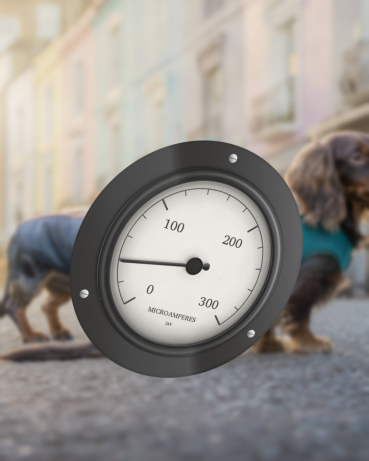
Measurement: 40 µA
